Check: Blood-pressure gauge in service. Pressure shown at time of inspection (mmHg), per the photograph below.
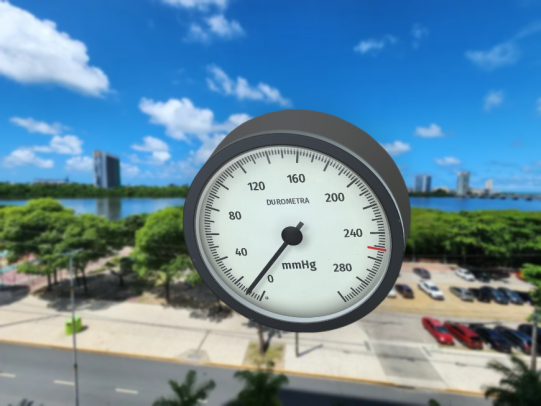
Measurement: 10 mmHg
